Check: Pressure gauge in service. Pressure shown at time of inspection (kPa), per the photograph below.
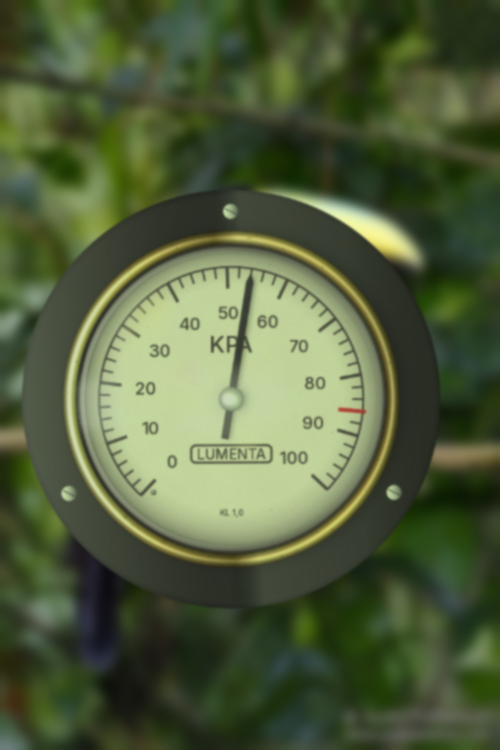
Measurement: 54 kPa
